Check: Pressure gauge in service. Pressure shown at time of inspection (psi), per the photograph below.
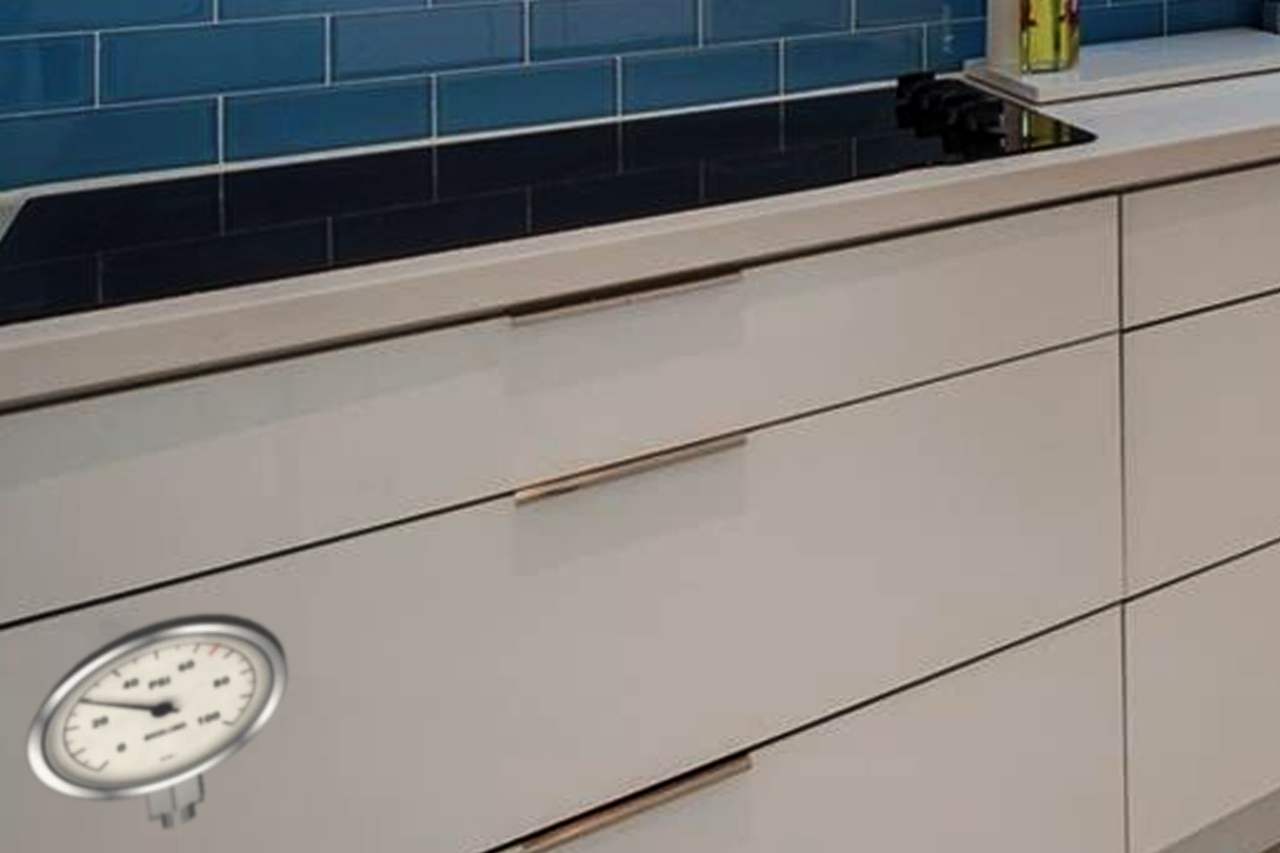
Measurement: 30 psi
